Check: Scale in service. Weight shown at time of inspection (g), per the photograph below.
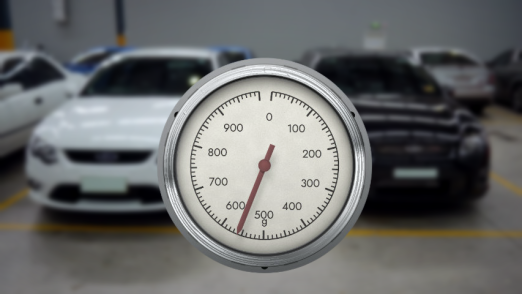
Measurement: 560 g
